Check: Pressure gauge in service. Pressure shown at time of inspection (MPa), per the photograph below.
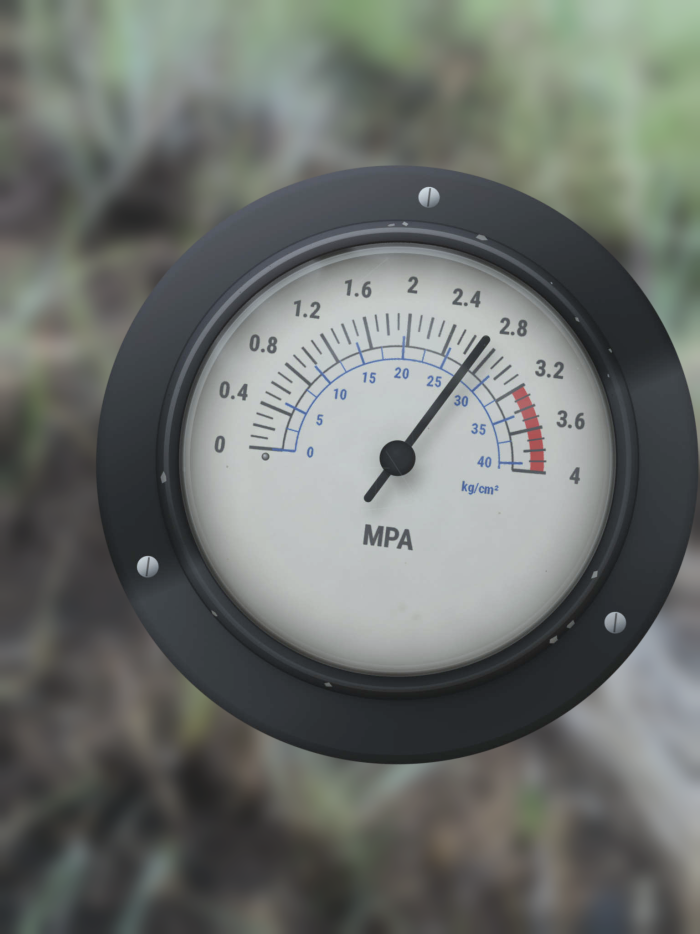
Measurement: 2.7 MPa
